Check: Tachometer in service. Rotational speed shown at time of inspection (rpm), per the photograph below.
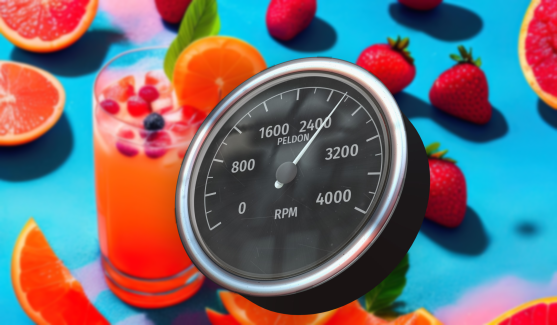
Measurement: 2600 rpm
